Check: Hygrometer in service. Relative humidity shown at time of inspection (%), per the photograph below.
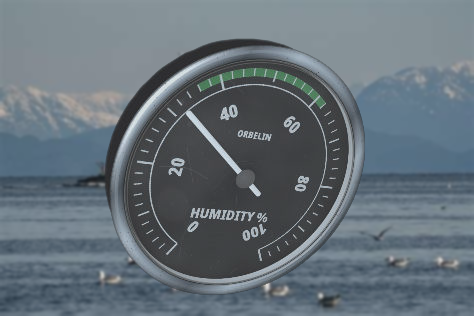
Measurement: 32 %
